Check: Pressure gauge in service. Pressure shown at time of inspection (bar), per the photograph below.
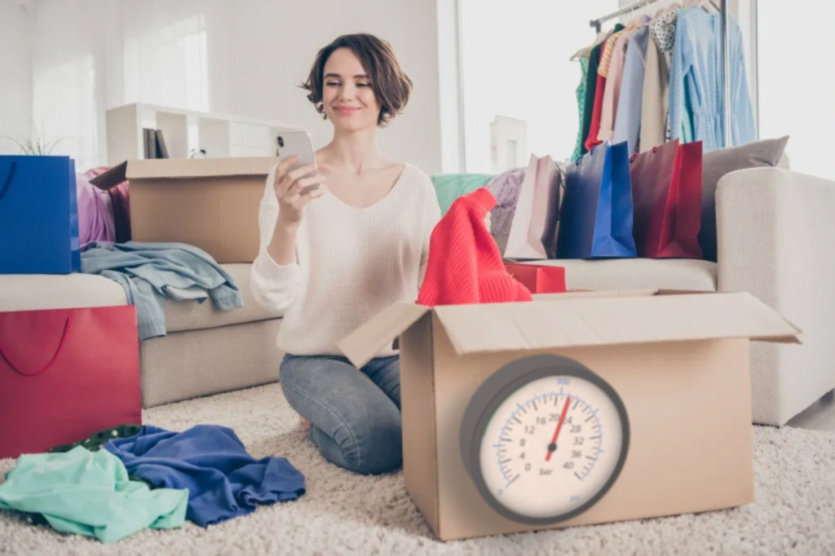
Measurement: 22 bar
